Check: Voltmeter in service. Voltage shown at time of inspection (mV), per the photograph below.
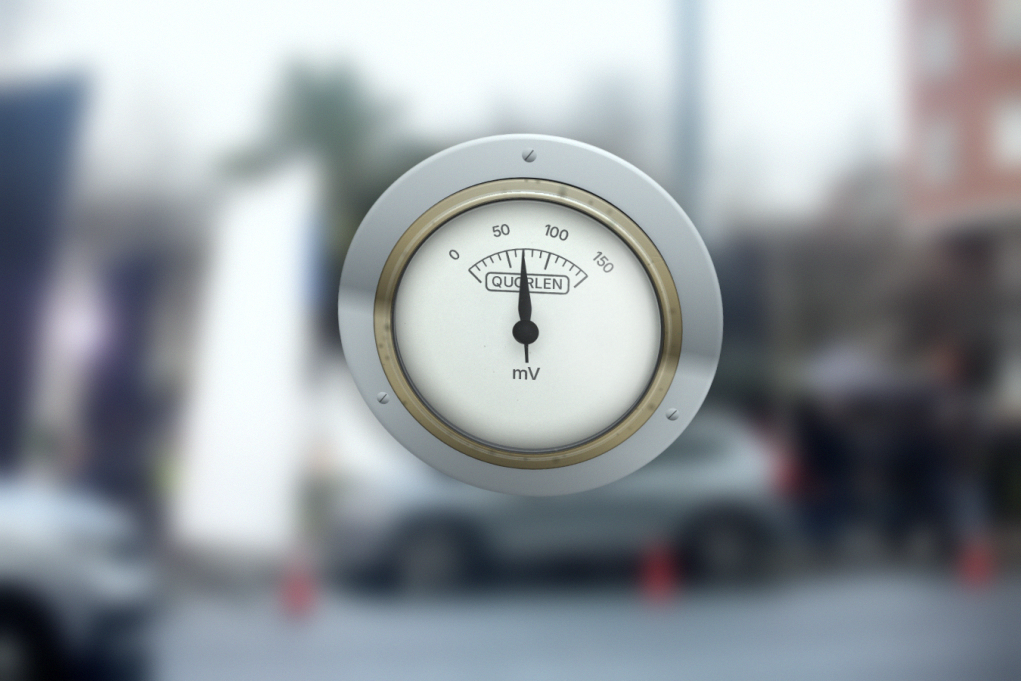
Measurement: 70 mV
